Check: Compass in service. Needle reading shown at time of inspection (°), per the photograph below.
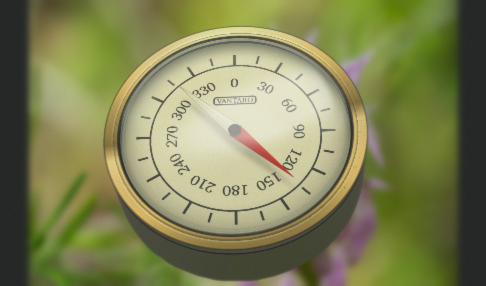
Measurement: 135 °
